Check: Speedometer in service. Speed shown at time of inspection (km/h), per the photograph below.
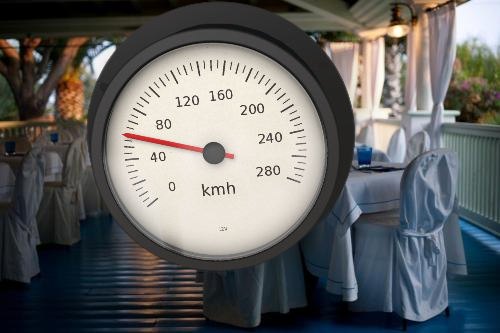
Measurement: 60 km/h
